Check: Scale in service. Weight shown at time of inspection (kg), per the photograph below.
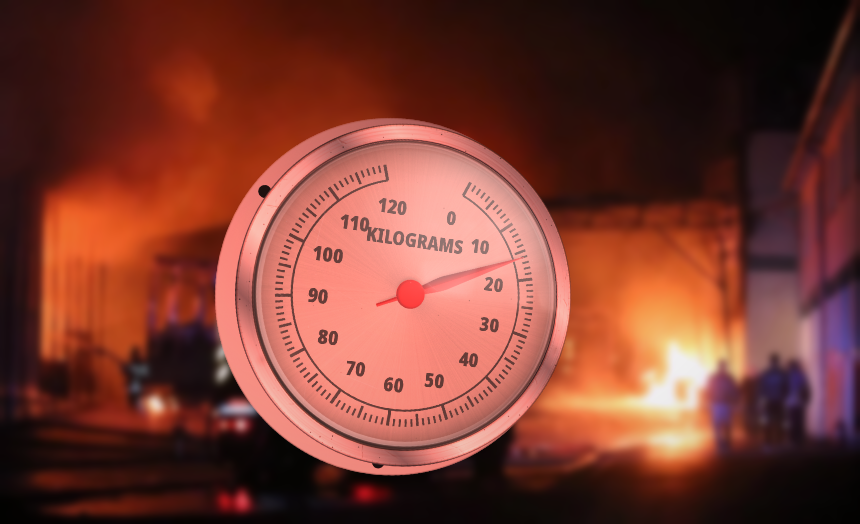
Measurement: 16 kg
